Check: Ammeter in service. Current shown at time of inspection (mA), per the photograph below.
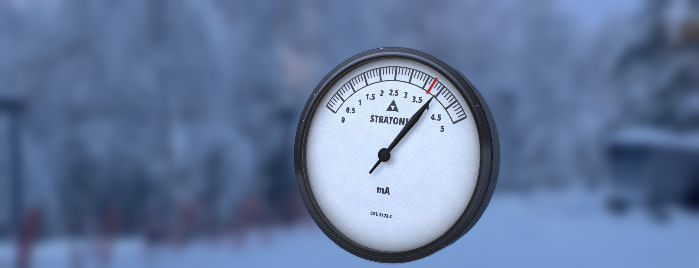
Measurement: 4 mA
